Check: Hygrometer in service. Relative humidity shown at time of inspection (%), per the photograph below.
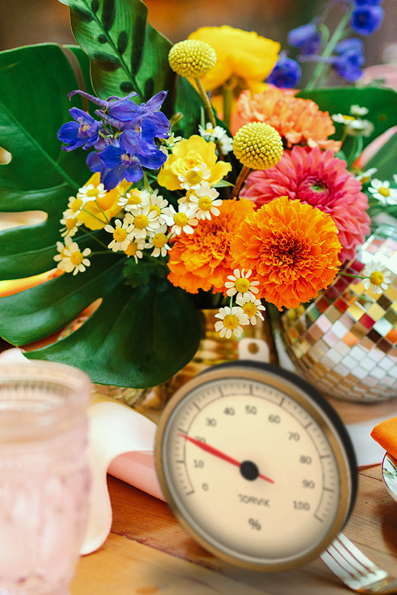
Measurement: 20 %
